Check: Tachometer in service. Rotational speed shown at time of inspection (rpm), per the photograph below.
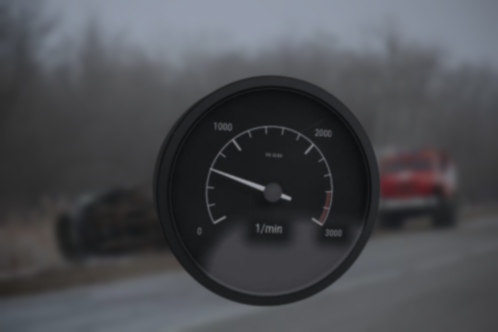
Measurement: 600 rpm
